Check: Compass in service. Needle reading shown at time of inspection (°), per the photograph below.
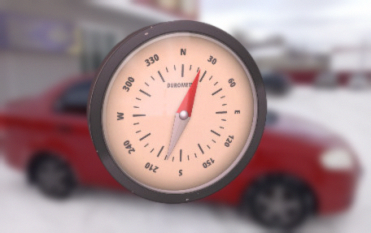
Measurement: 20 °
